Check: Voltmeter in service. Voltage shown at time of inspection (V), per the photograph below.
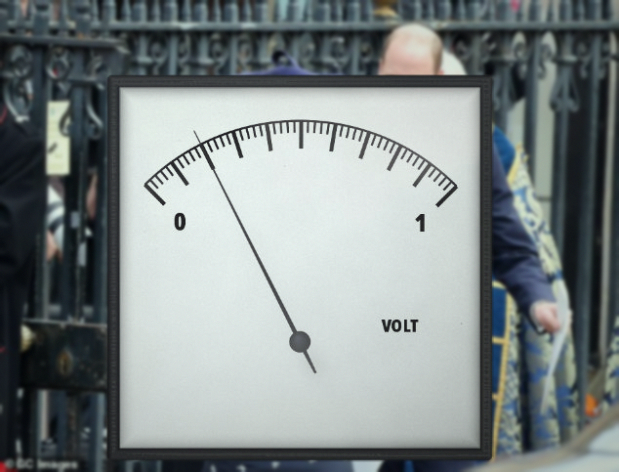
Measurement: 0.2 V
